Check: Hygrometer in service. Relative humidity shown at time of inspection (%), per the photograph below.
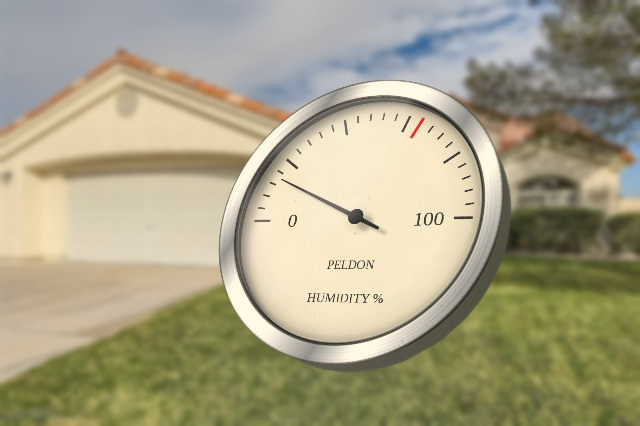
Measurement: 14 %
